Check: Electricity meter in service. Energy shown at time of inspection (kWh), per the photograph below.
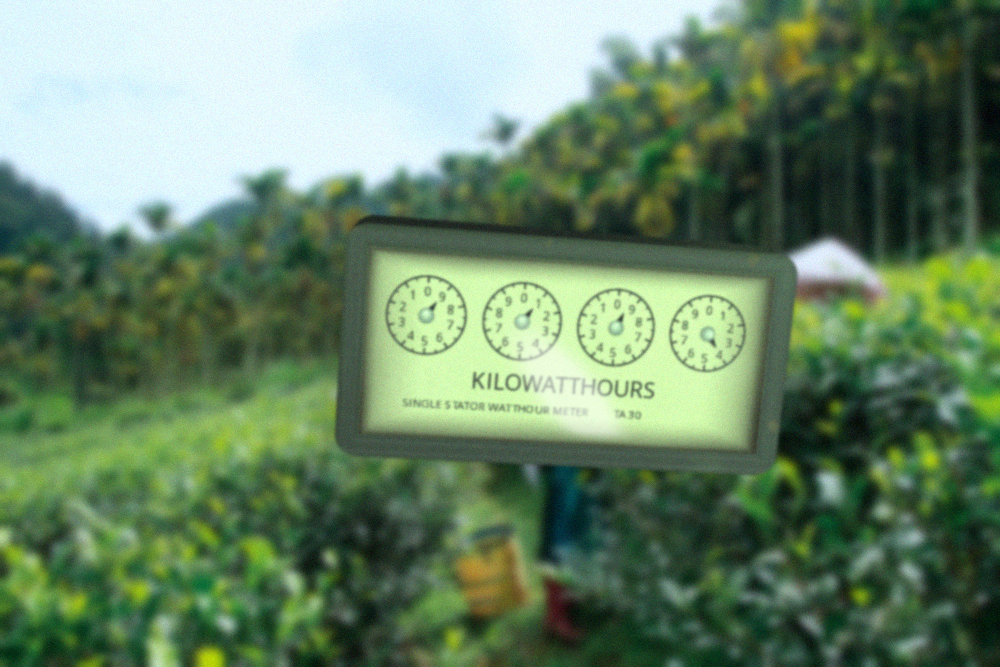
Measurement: 9094 kWh
